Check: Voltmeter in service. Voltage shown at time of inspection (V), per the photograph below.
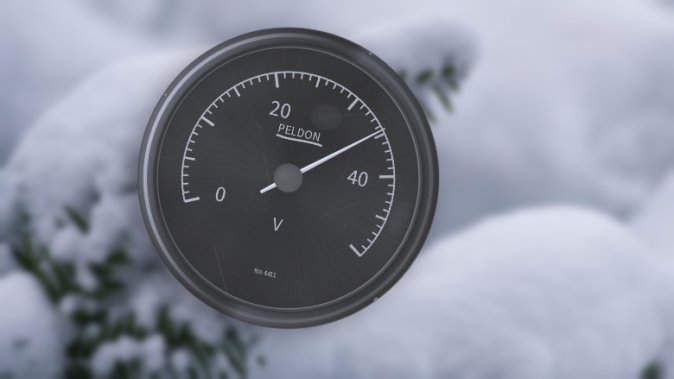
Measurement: 34.5 V
